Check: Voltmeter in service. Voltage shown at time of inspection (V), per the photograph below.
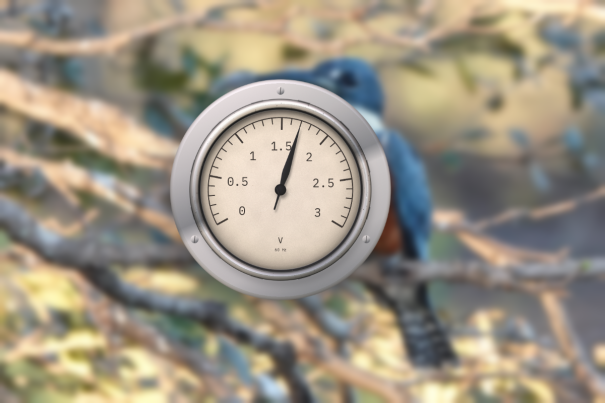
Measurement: 1.7 V
